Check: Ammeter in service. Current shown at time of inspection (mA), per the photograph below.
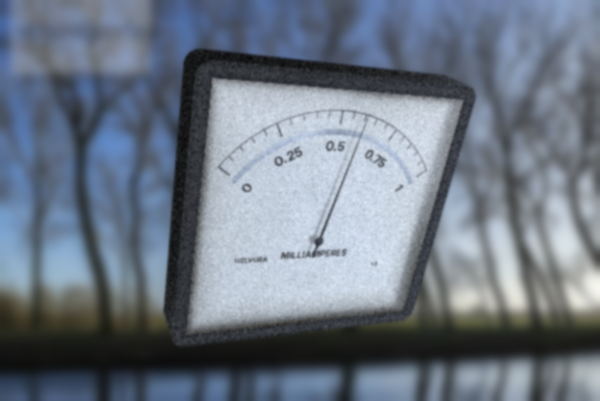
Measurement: 0.6 mA
